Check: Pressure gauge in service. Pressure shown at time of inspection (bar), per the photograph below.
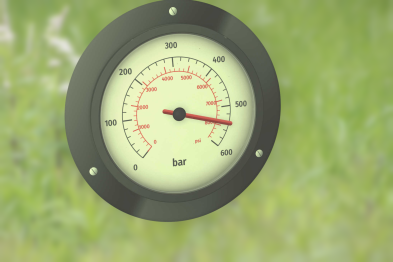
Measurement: 540 bar
